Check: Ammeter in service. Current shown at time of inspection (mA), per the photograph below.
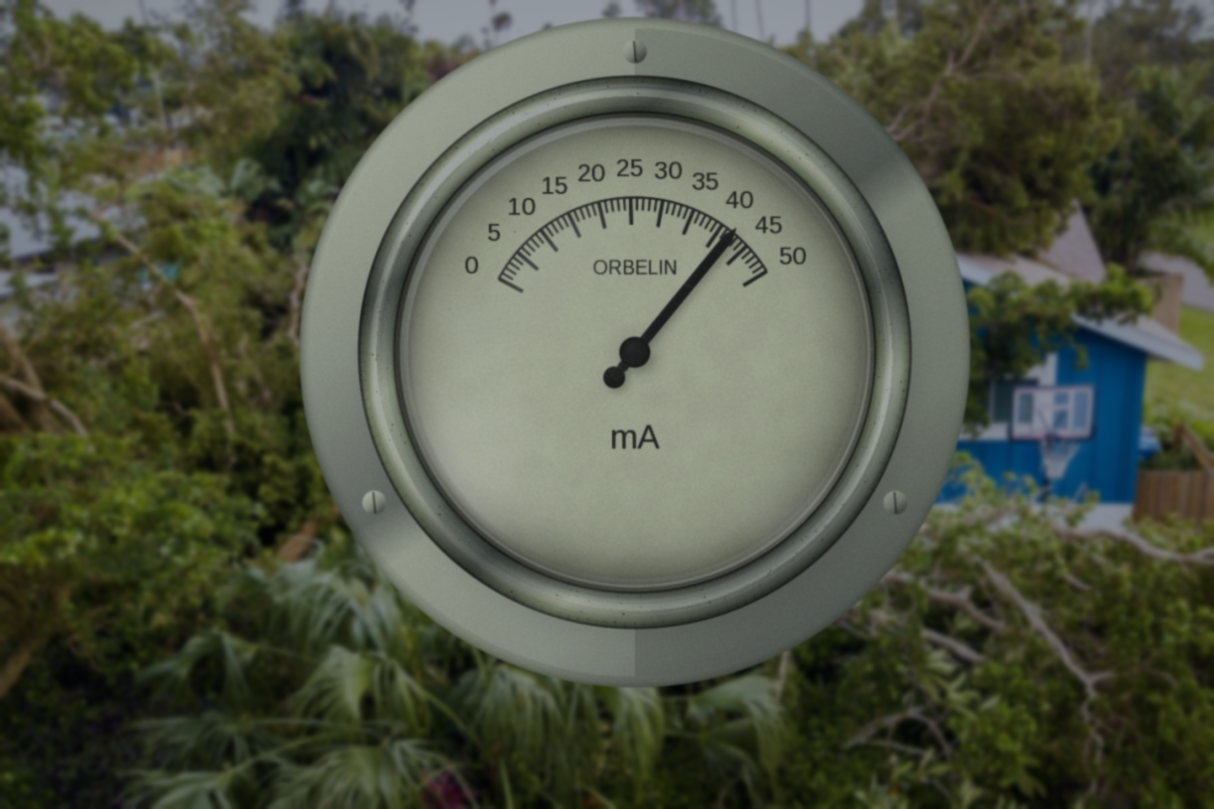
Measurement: 42 mA
